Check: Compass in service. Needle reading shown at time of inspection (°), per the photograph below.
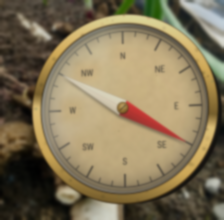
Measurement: 120 °
